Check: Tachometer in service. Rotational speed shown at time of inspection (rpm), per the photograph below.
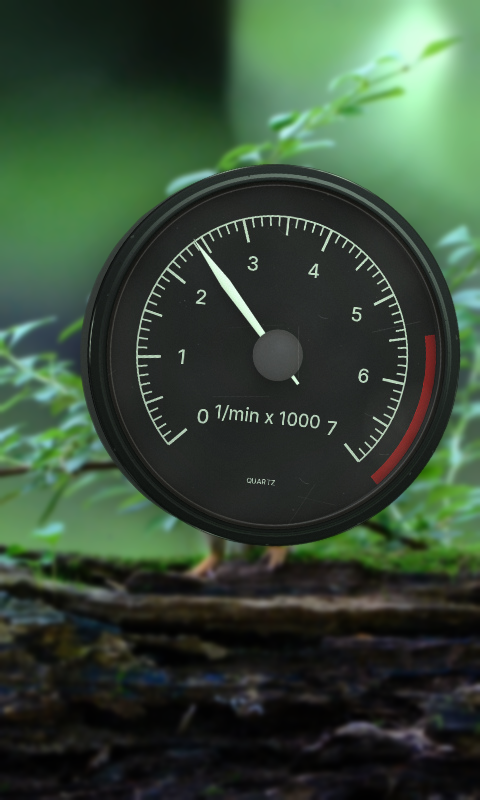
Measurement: 2400 rpm
